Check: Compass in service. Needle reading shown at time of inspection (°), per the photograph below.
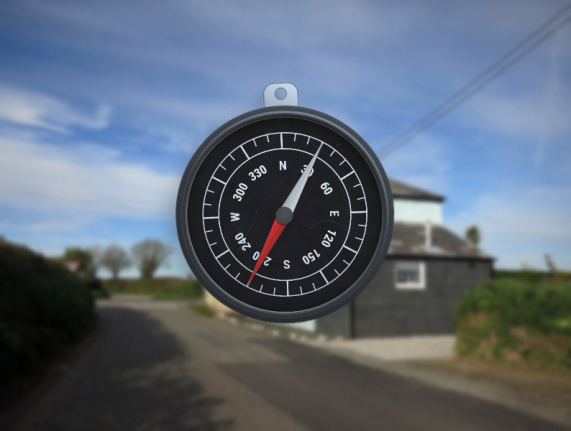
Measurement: 210 °
